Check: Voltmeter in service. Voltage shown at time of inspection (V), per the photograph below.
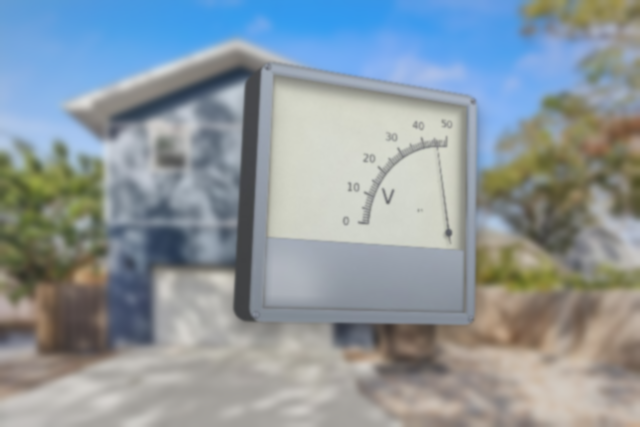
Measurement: 45 V
